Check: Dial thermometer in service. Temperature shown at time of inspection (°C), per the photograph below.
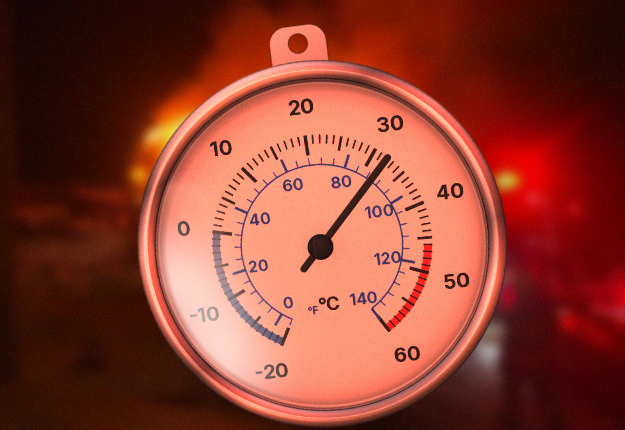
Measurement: 32 °C
